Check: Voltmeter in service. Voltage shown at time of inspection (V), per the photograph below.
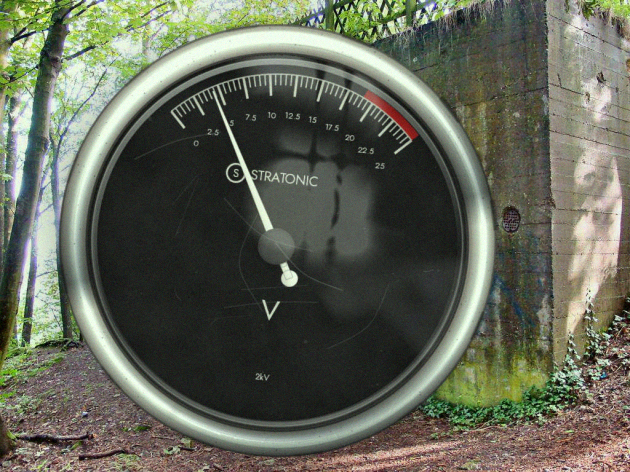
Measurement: 4.5 V
